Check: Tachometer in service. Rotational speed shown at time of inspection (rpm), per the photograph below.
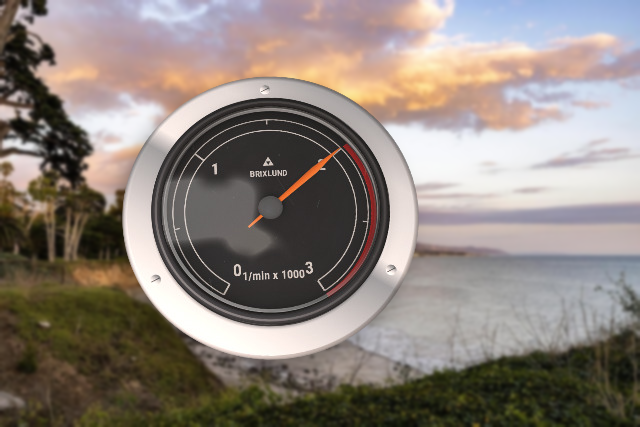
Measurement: 2000 rpm
